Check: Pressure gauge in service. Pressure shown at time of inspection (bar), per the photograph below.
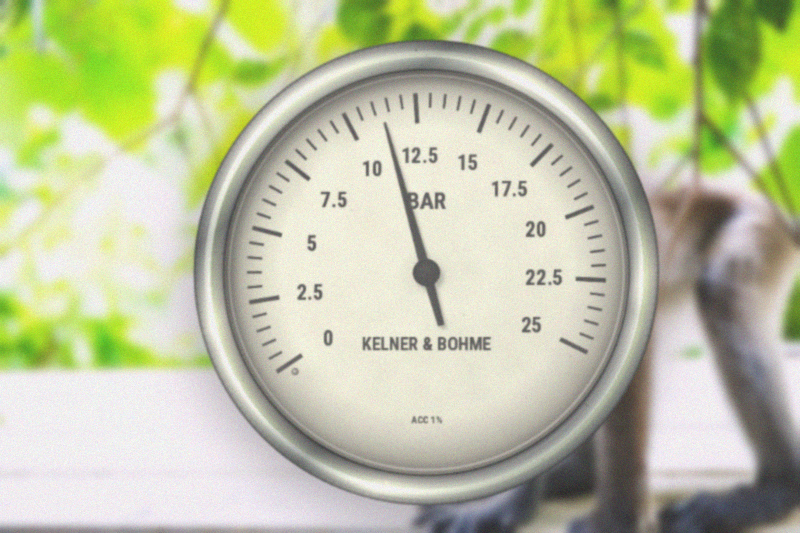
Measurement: 11.25 bar
